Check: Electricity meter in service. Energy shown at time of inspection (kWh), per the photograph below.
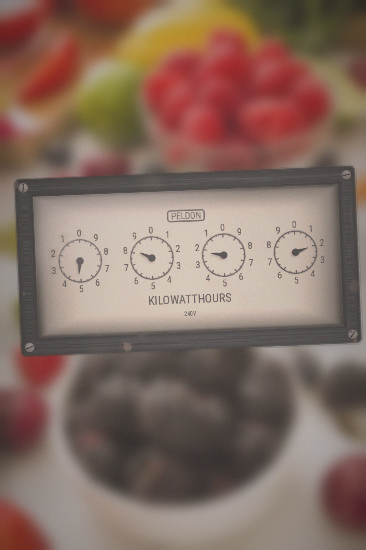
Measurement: 4822 kWh
